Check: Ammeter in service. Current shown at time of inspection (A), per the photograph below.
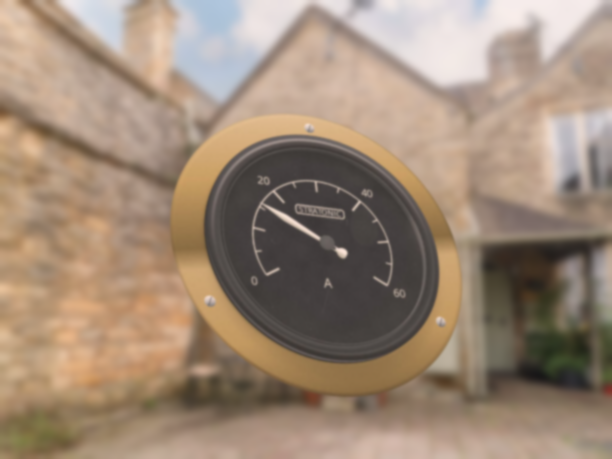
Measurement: 15 A
